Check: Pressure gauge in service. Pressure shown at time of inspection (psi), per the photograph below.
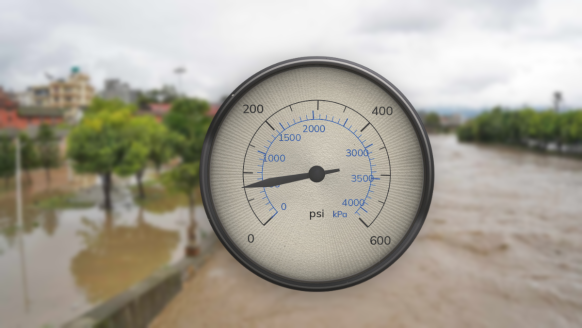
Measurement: 75 psi
